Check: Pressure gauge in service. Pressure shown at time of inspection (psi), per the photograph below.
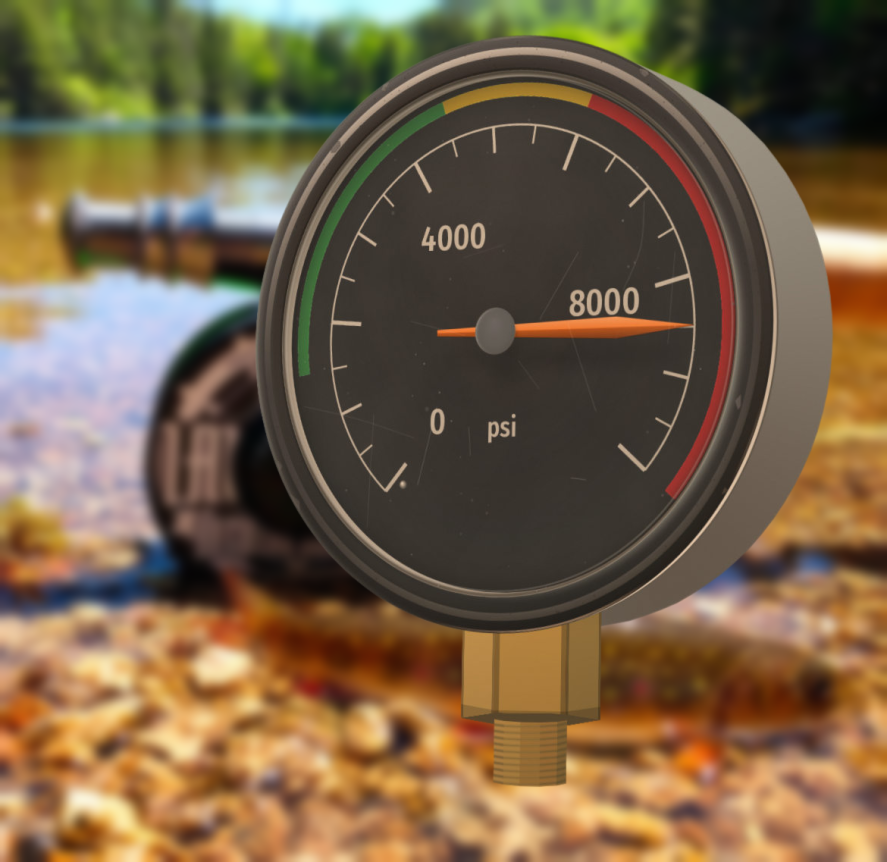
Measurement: 8500 psi
